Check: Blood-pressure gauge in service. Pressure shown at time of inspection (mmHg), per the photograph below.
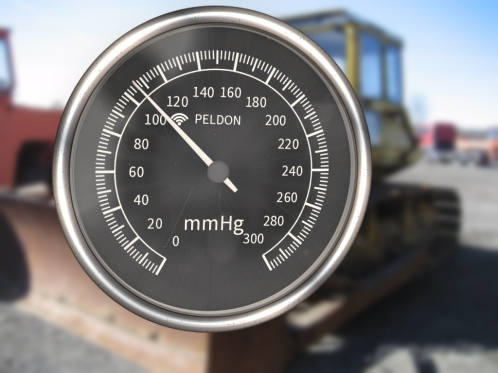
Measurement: 106 mmHg
